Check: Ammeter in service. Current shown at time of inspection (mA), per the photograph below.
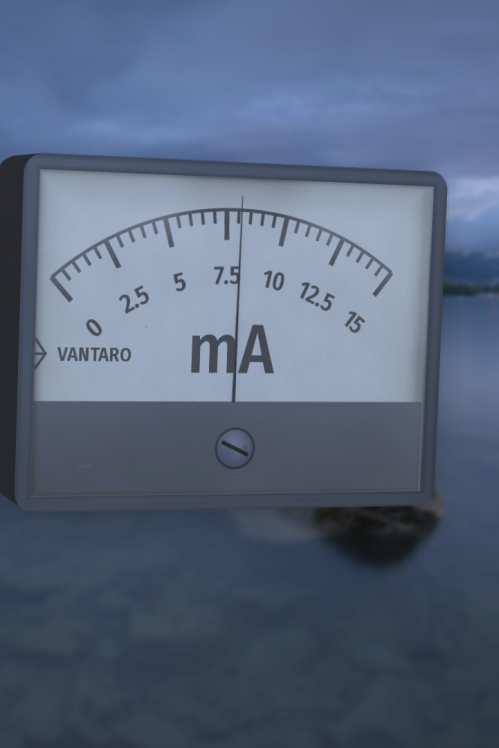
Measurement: 8 mA
